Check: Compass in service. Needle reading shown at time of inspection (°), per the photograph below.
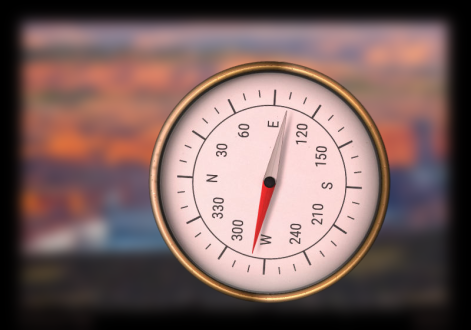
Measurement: 280 °
